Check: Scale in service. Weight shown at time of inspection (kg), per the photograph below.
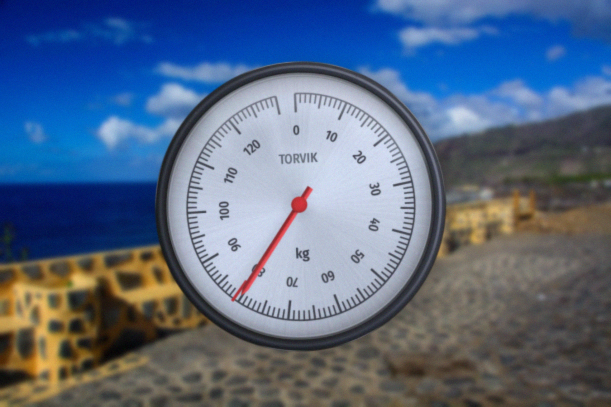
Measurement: 80 kg
